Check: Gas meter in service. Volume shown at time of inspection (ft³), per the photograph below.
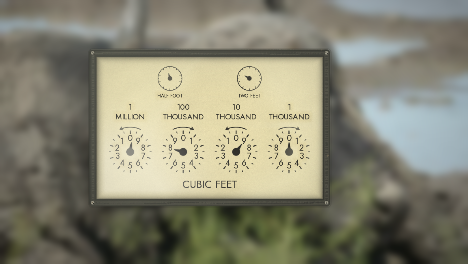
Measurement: 979000 ft³
